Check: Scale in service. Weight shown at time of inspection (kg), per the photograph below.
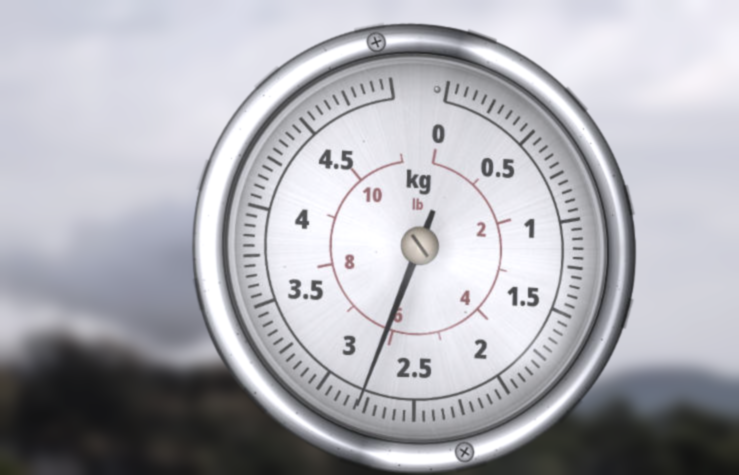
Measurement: 2.8 kg
